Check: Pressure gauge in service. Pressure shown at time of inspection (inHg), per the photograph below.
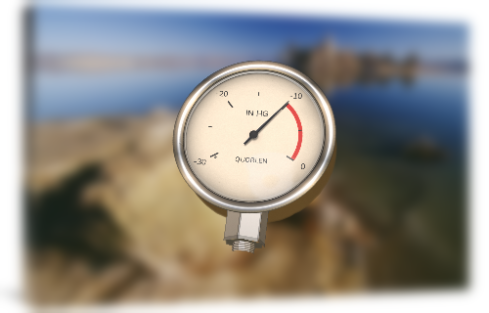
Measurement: -10 inHg
